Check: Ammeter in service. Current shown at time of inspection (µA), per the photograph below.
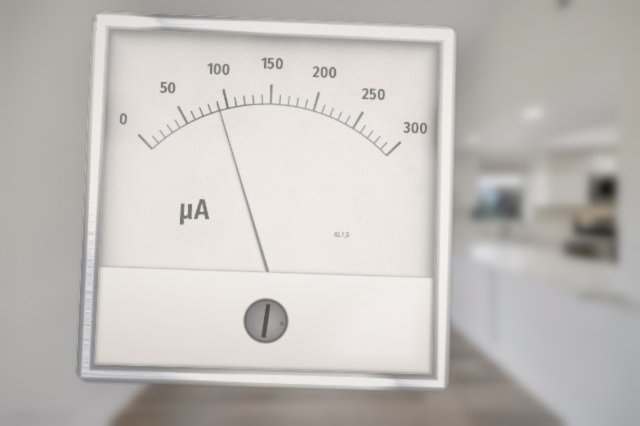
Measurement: 90 µA
